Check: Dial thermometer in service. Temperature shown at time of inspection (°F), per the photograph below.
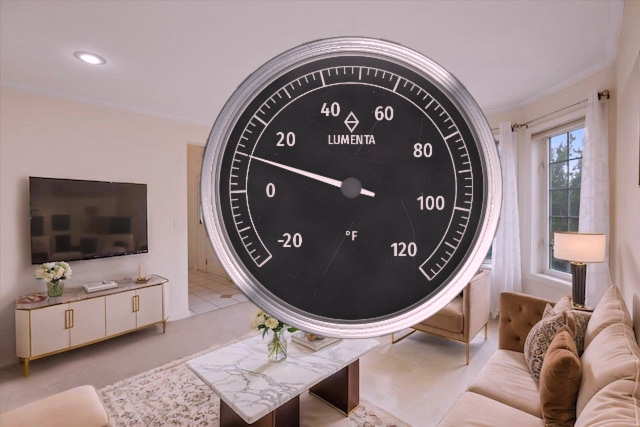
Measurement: 10 °F
